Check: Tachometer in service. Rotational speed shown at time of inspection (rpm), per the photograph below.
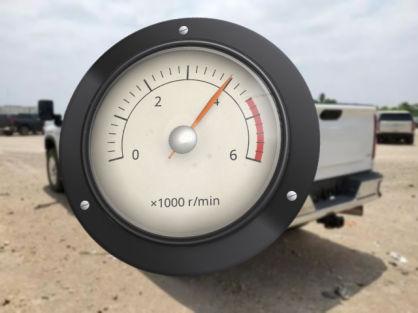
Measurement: 4000 rpm
